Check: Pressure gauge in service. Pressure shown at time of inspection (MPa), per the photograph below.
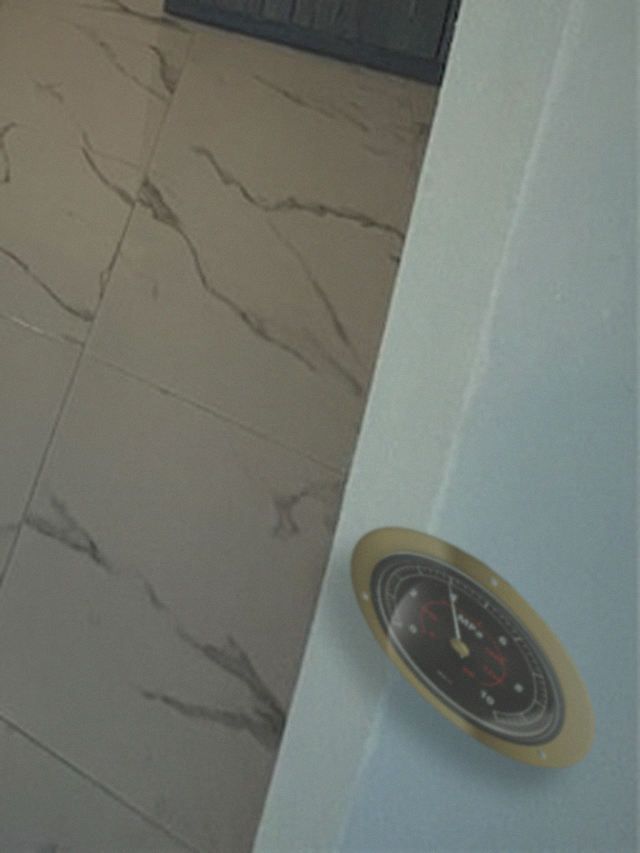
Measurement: 4 MPa
